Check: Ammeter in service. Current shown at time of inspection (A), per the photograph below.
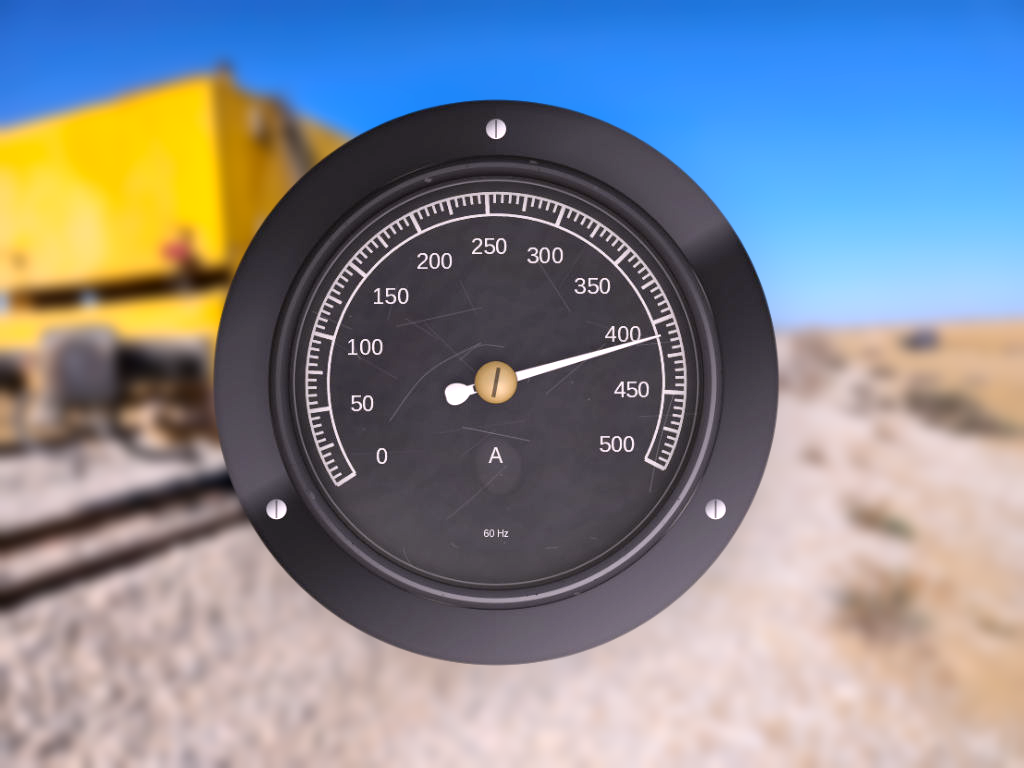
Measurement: 410 A
